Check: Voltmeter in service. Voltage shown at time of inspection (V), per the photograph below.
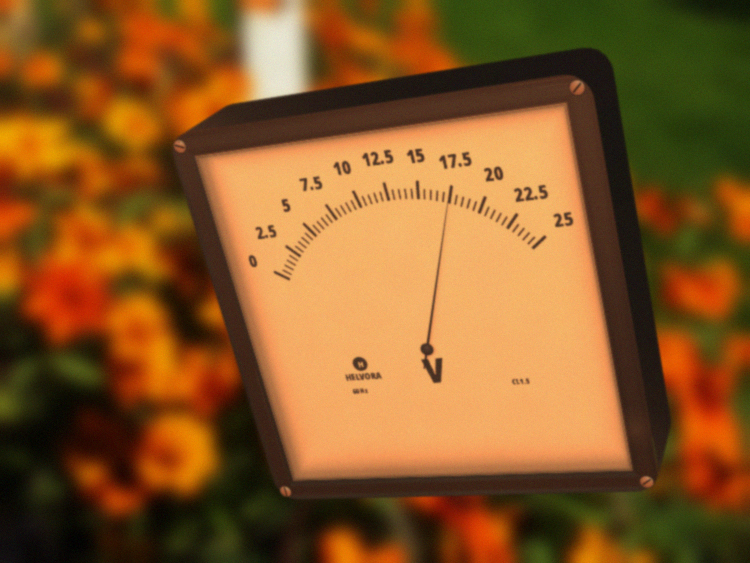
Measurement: 17.5 V
